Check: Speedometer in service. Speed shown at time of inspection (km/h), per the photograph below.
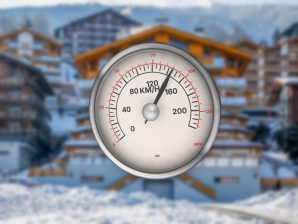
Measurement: 145 km/h
